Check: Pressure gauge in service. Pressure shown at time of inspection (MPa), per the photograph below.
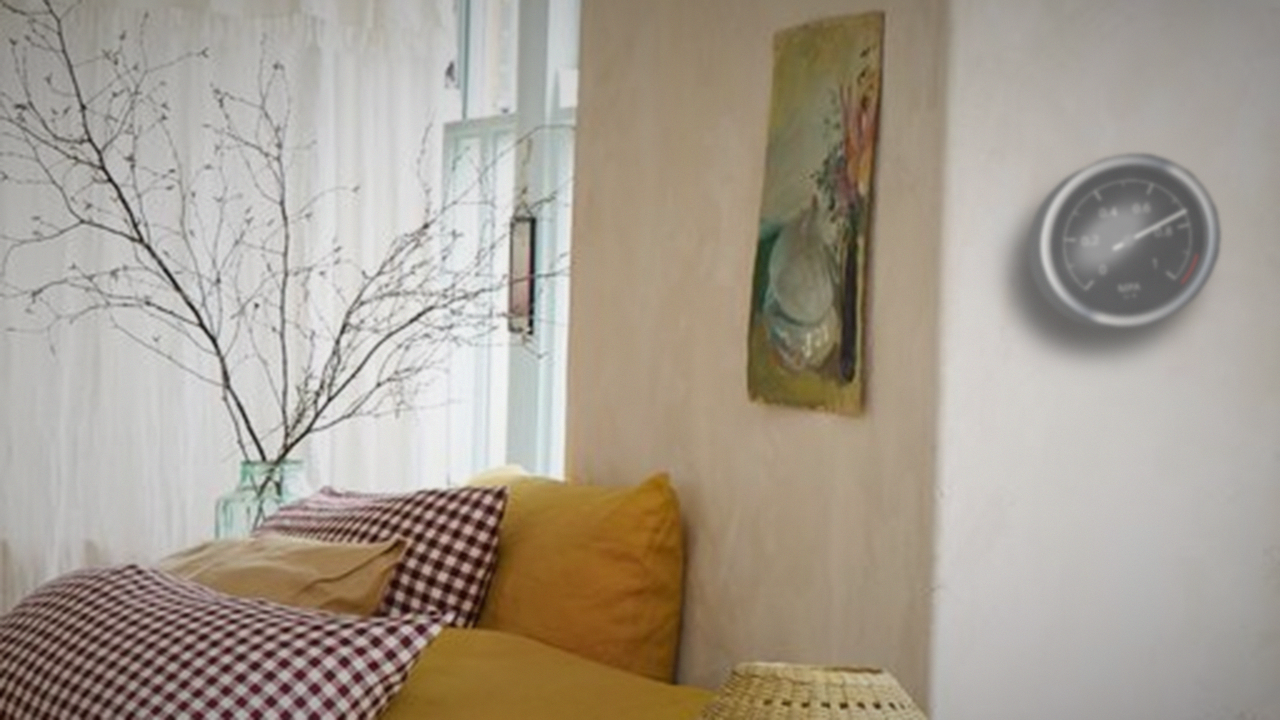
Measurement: 0.75 MPa
